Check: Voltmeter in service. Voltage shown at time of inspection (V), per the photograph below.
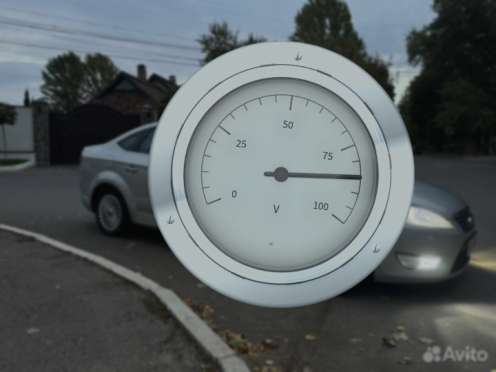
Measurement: 85 V
